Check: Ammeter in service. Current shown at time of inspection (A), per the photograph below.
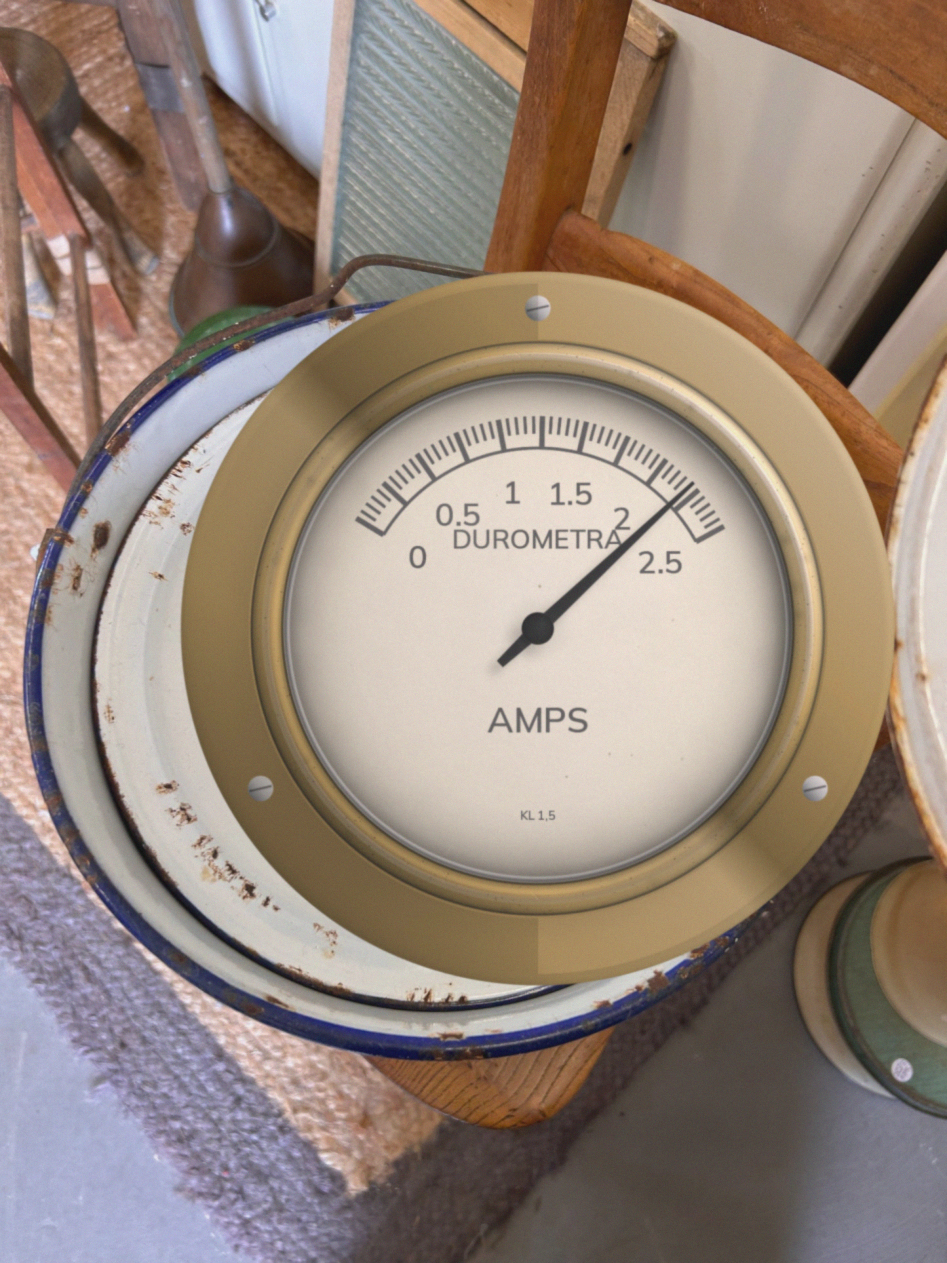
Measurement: 2.2 A
